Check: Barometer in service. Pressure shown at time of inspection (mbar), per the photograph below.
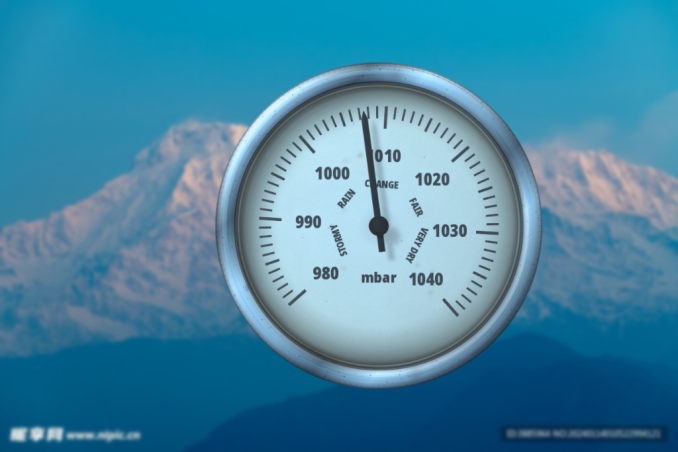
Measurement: 1007.5 mbar
